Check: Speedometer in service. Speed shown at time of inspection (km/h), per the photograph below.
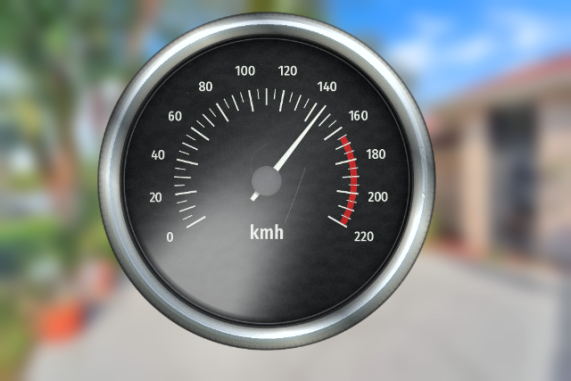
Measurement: 145 km/h
